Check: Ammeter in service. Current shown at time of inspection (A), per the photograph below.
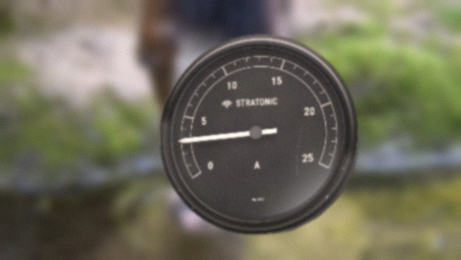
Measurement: 3 A
